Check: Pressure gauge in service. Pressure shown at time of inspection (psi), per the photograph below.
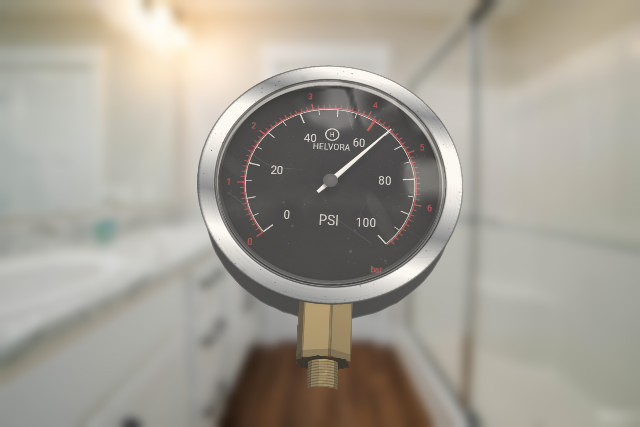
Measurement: 65 psi
